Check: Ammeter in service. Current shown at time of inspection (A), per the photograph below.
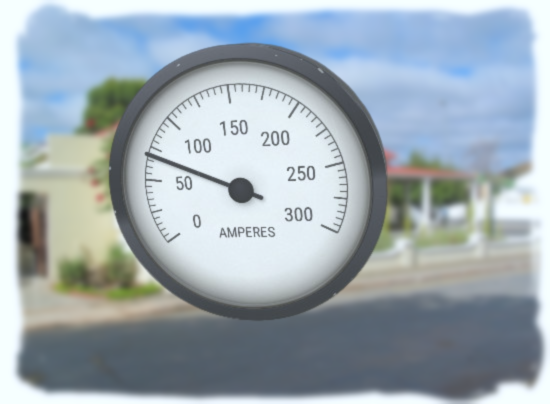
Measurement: 70 A
